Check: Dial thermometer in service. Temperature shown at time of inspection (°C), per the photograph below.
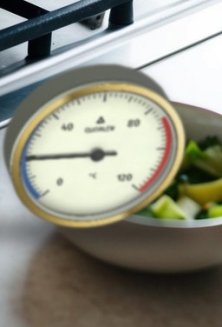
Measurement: 20 °C
